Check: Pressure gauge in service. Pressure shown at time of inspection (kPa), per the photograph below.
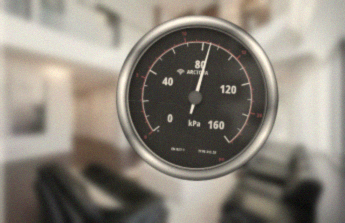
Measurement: 85 kPa
